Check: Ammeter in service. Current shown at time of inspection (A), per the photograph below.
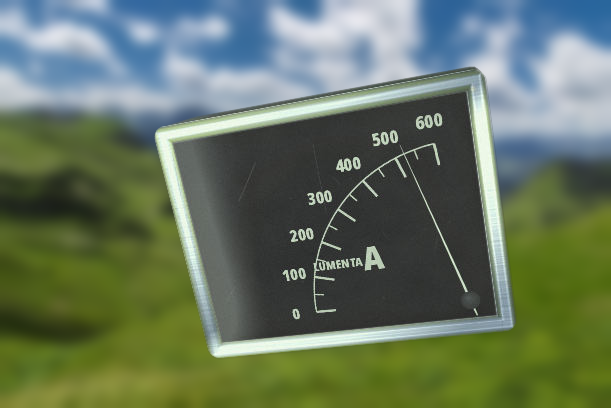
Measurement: 525 A
